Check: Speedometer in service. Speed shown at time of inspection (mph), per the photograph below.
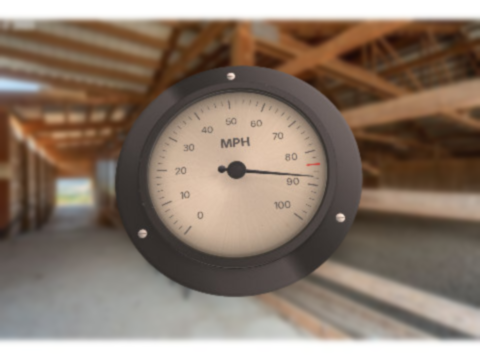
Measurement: 88 mph
